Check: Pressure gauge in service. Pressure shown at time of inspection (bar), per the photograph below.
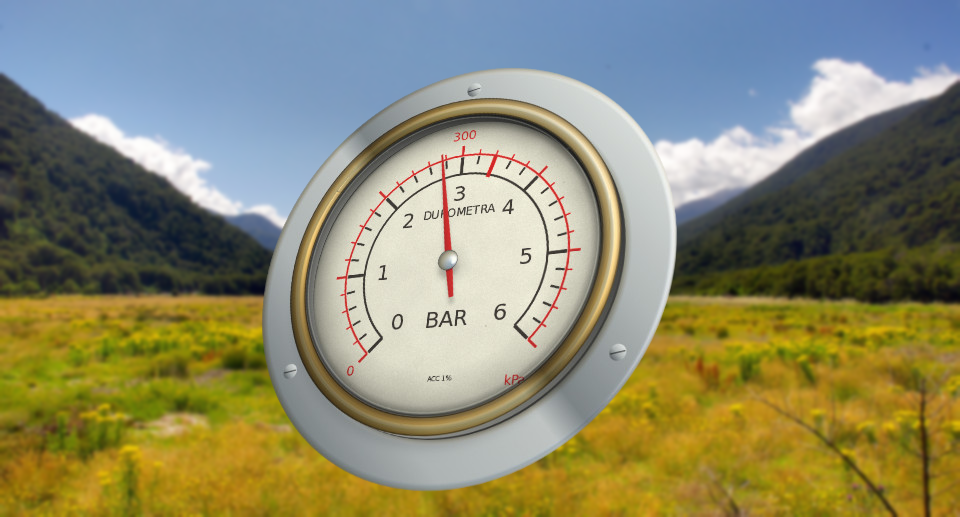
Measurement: 2.8 bar
